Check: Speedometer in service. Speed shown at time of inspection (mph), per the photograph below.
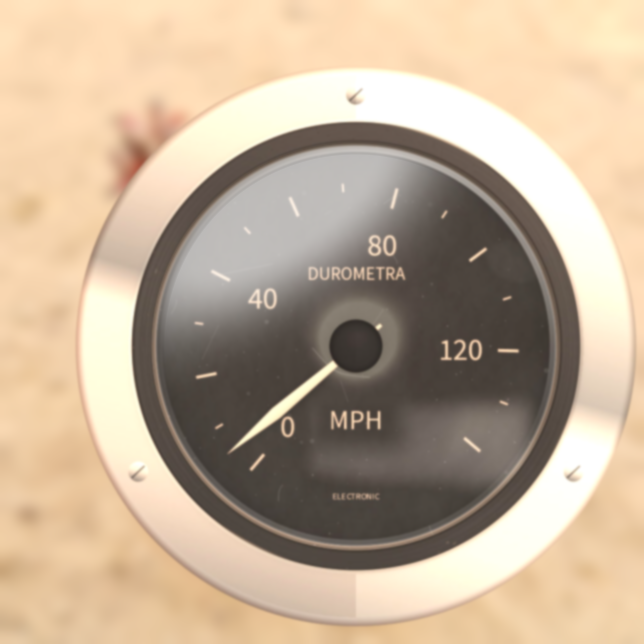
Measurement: 5 mph
